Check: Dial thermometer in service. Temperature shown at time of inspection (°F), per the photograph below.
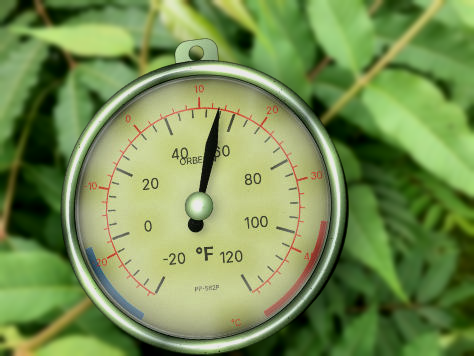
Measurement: 56 °F
